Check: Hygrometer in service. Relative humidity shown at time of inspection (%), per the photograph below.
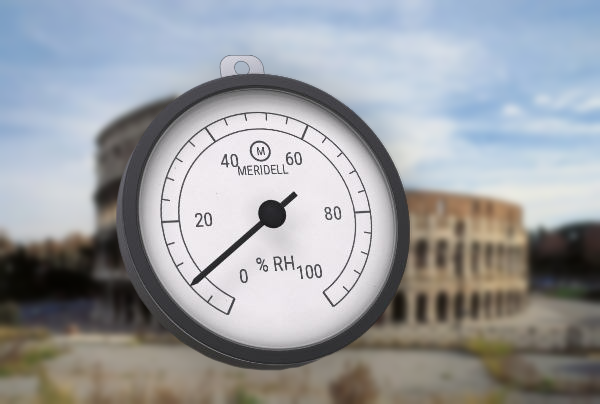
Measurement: 8 %
